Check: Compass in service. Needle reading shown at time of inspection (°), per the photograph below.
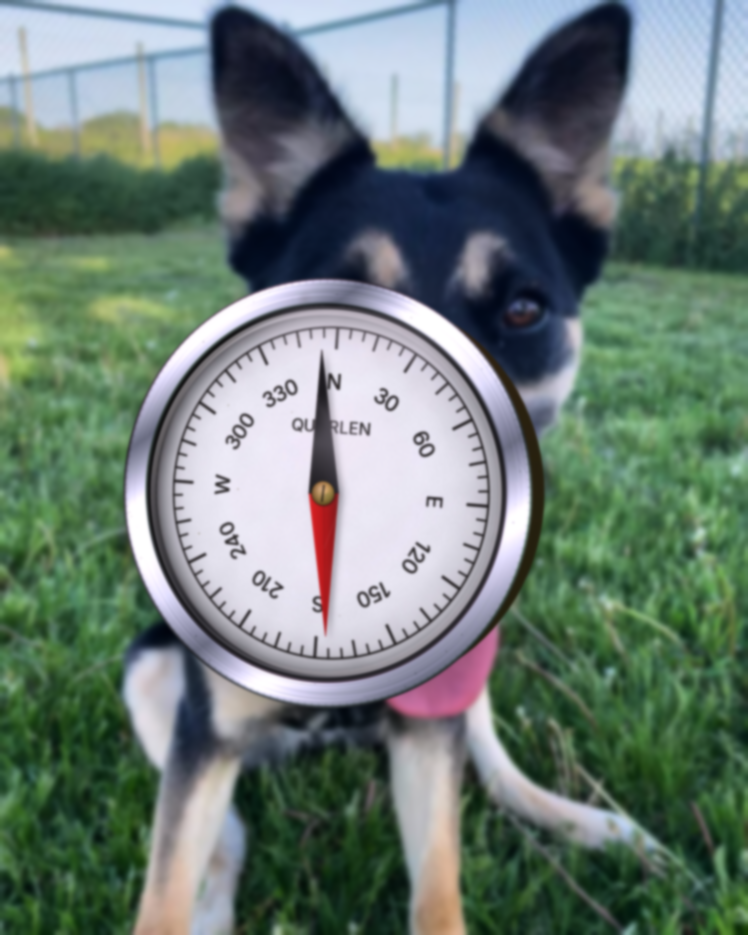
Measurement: 175 °
